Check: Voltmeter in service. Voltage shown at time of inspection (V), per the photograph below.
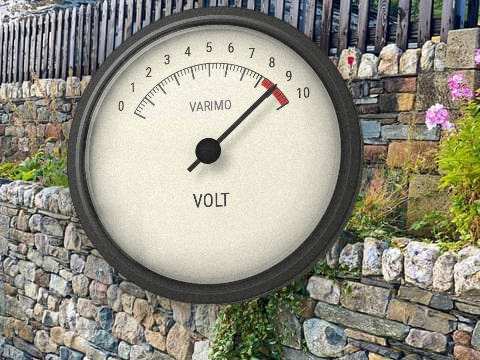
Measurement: 9 V
